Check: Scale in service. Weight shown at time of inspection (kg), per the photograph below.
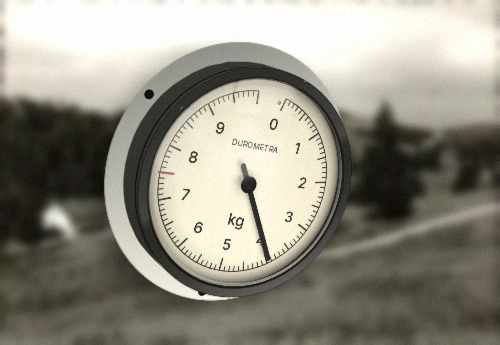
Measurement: 4 kg
